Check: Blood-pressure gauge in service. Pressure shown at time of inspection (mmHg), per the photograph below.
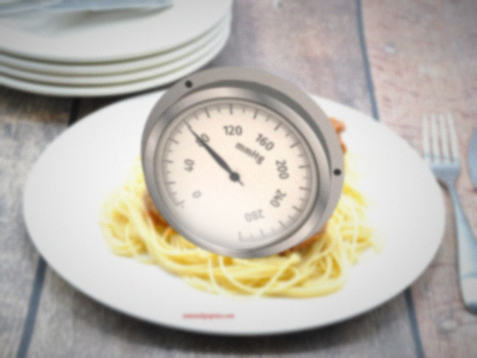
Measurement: 80 mmHg
